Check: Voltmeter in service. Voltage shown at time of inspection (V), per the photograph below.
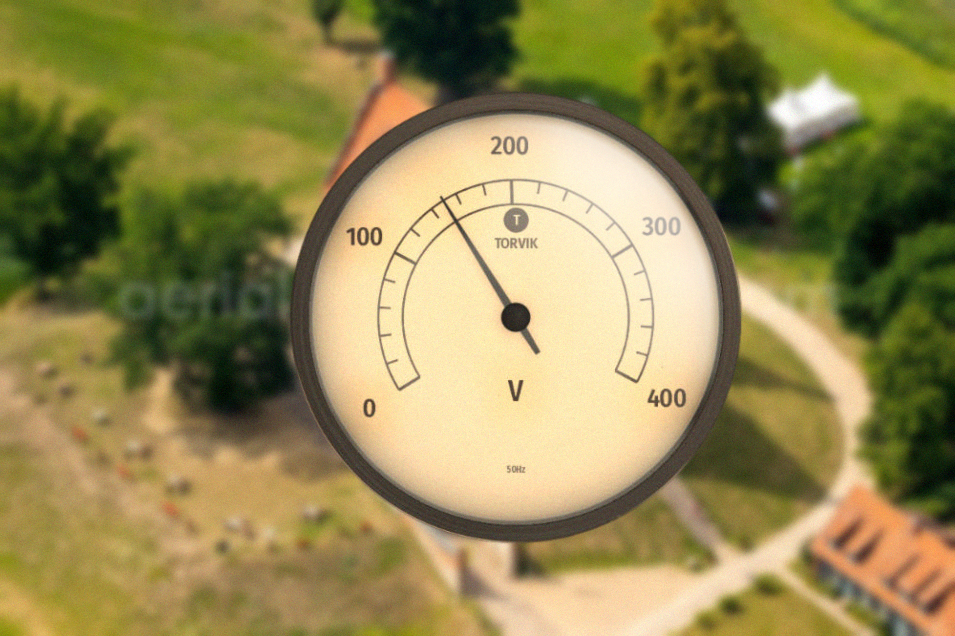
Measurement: 150 V
